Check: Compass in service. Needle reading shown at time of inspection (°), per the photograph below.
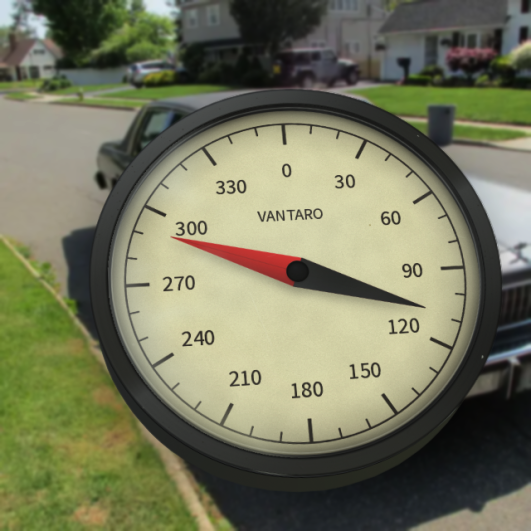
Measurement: 290 °
